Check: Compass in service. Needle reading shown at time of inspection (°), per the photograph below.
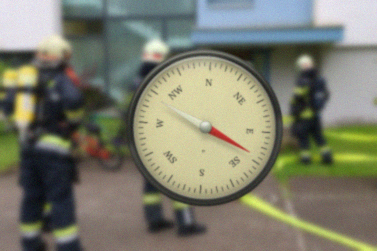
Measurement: 115 °
